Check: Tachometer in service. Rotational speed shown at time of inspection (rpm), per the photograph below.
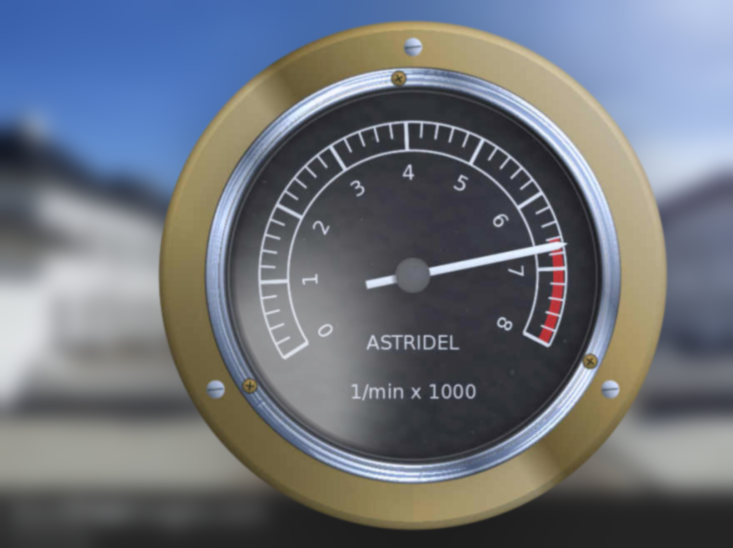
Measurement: 6700 rpm
